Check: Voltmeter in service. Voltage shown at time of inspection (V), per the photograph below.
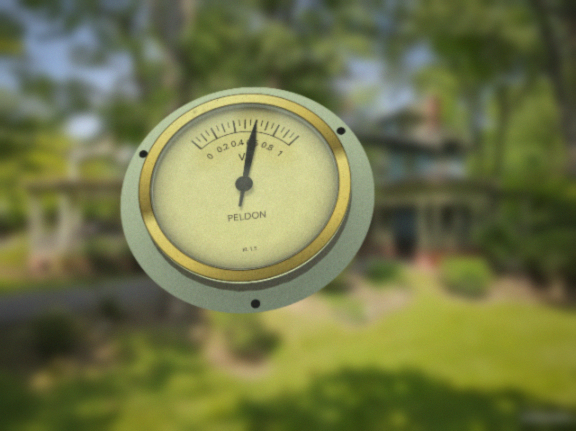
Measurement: 0.6 V
